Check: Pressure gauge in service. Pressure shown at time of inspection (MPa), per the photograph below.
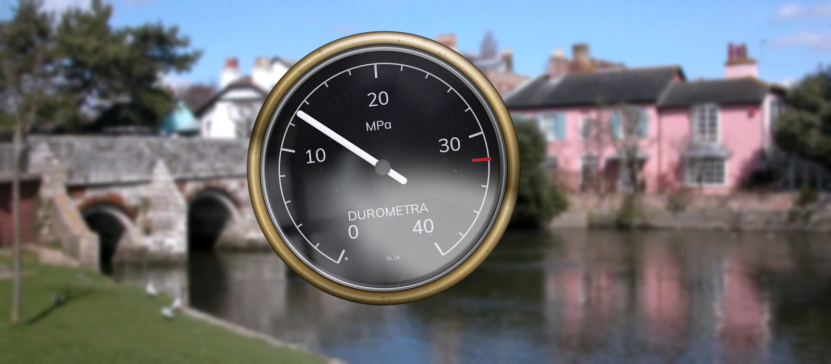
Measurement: 13 MPa
